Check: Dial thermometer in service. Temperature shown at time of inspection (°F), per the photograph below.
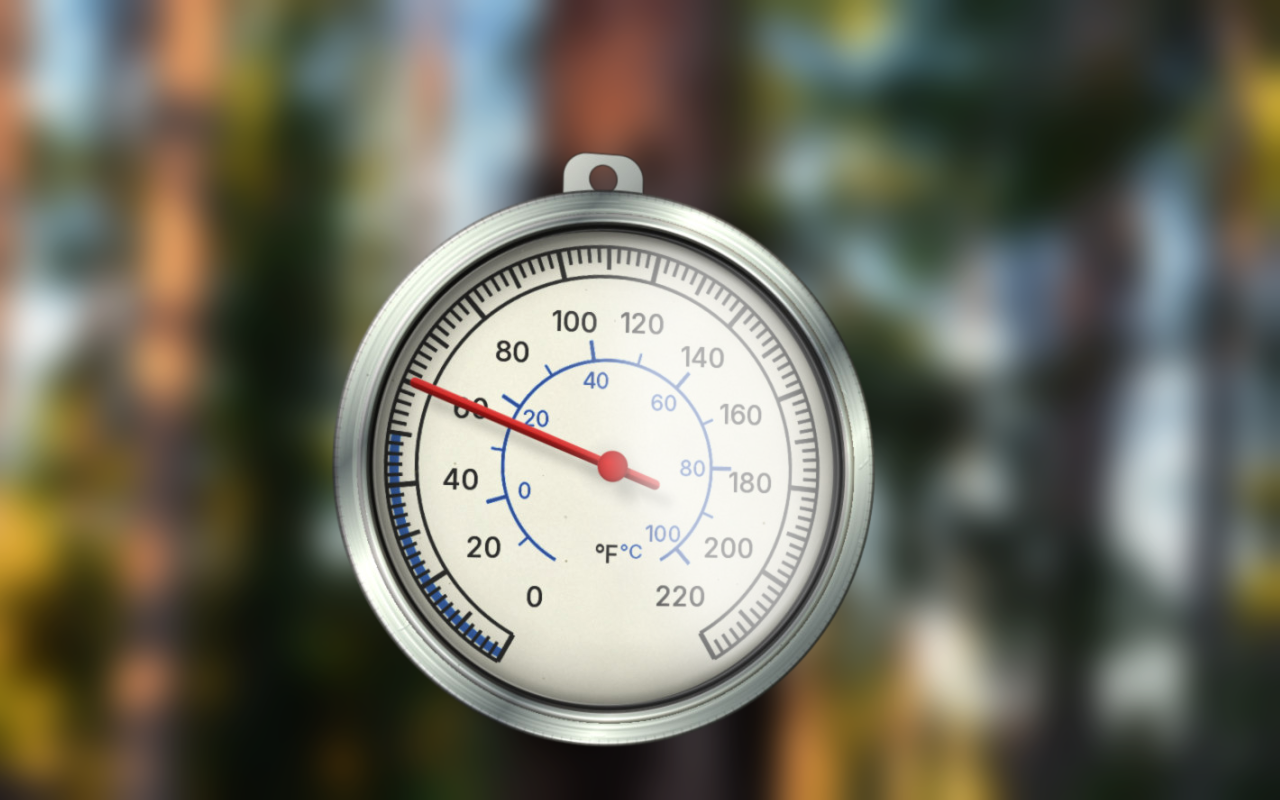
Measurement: 60 °F
